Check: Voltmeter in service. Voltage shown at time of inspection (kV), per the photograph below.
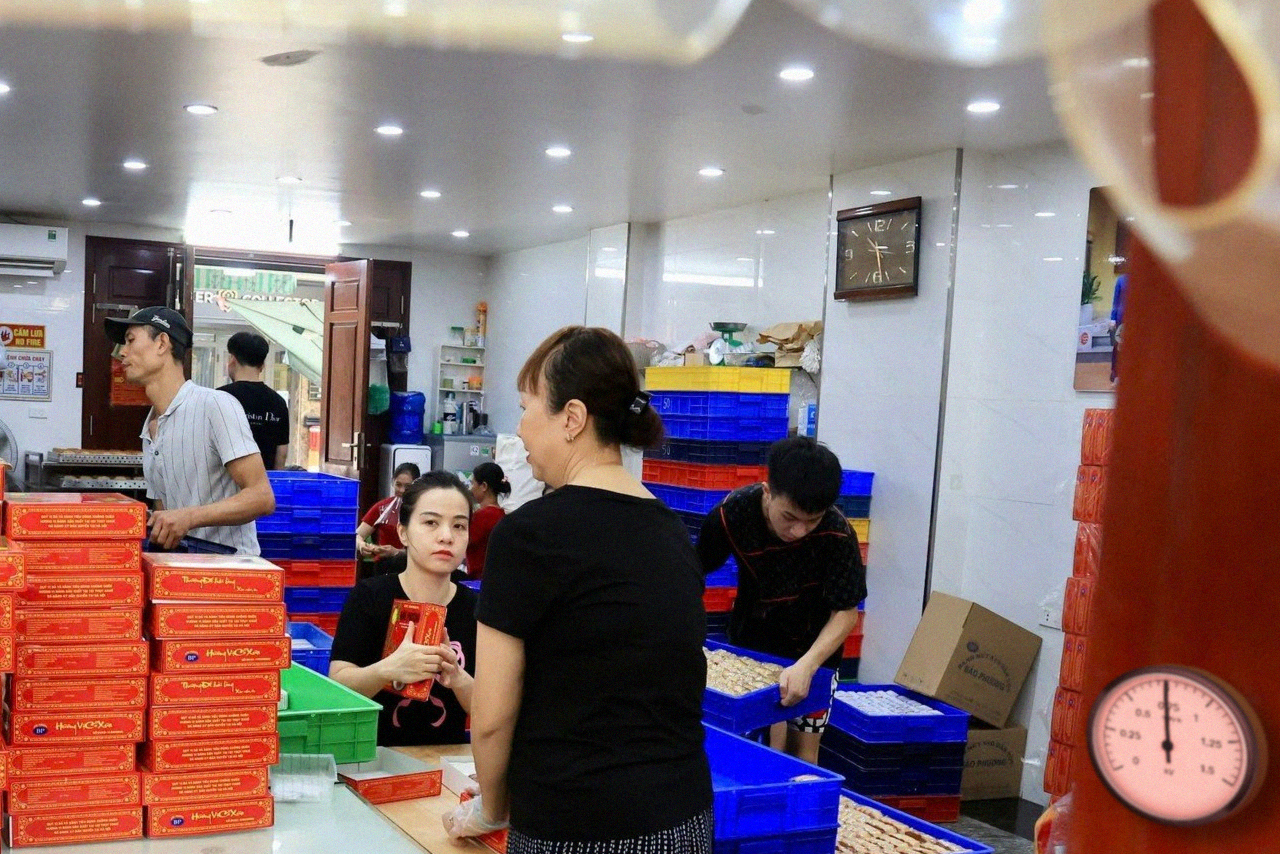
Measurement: 0.75 kV
